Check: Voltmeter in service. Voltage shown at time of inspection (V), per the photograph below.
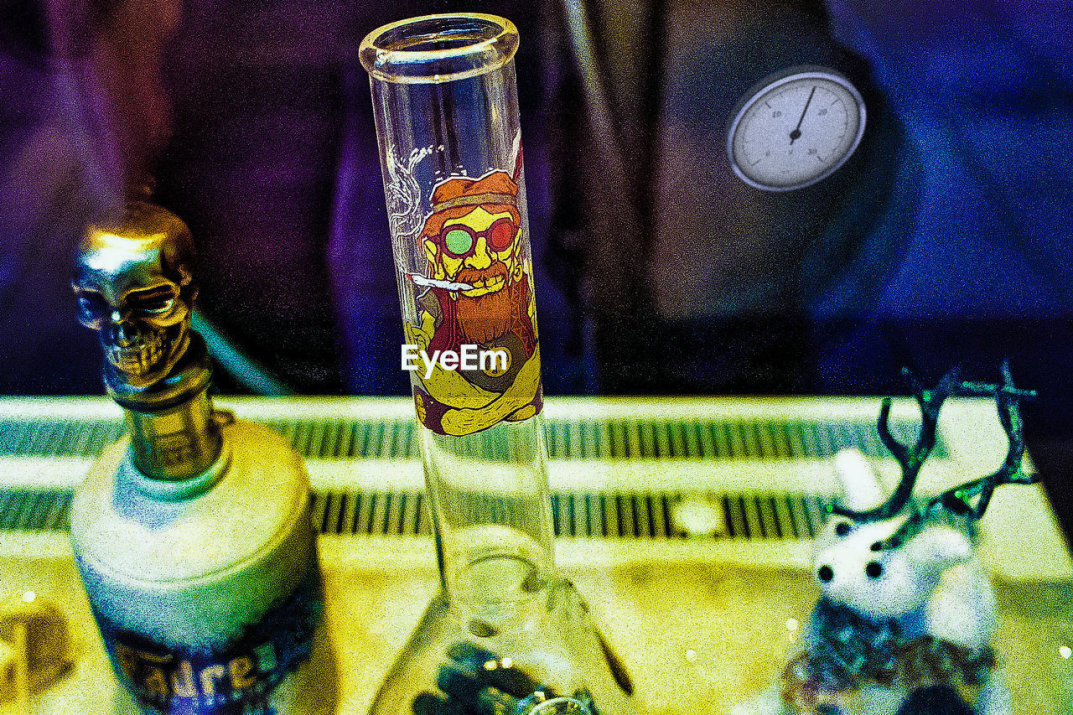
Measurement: 16 V
